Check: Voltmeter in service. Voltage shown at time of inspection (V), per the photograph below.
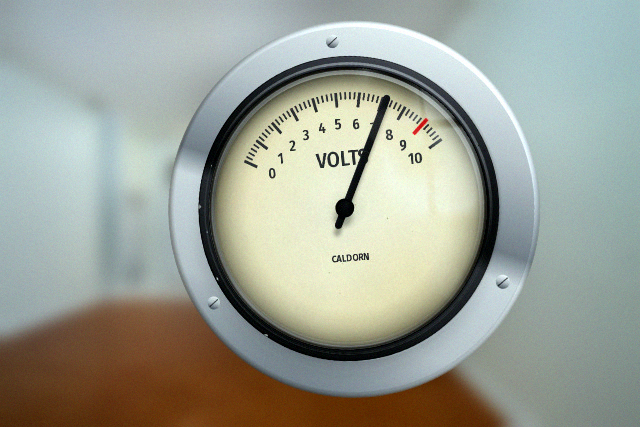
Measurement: 7.2 V
